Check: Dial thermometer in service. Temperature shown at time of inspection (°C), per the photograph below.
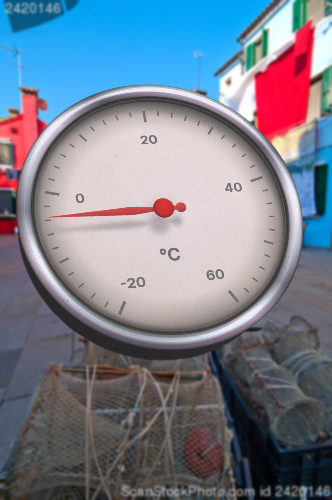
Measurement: -4 °C
